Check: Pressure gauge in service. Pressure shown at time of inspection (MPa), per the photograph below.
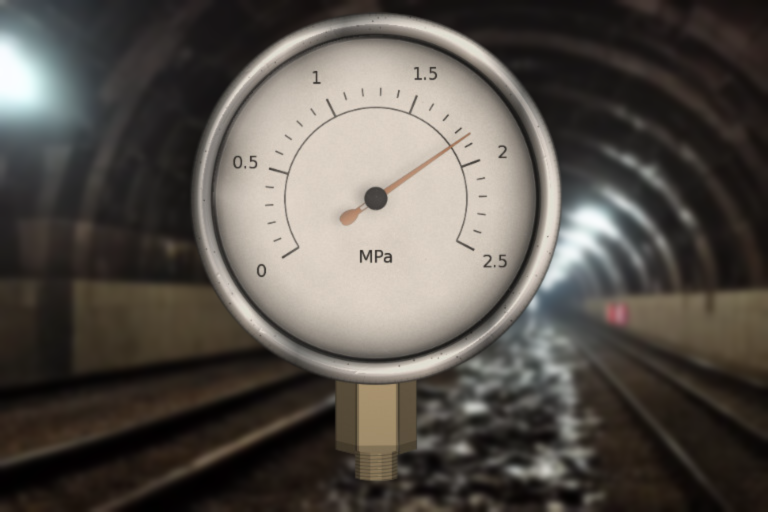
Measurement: 1.85 MPa
